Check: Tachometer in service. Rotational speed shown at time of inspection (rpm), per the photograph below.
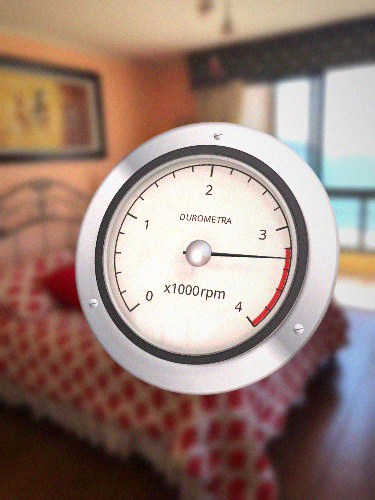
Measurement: 3300 rpm
